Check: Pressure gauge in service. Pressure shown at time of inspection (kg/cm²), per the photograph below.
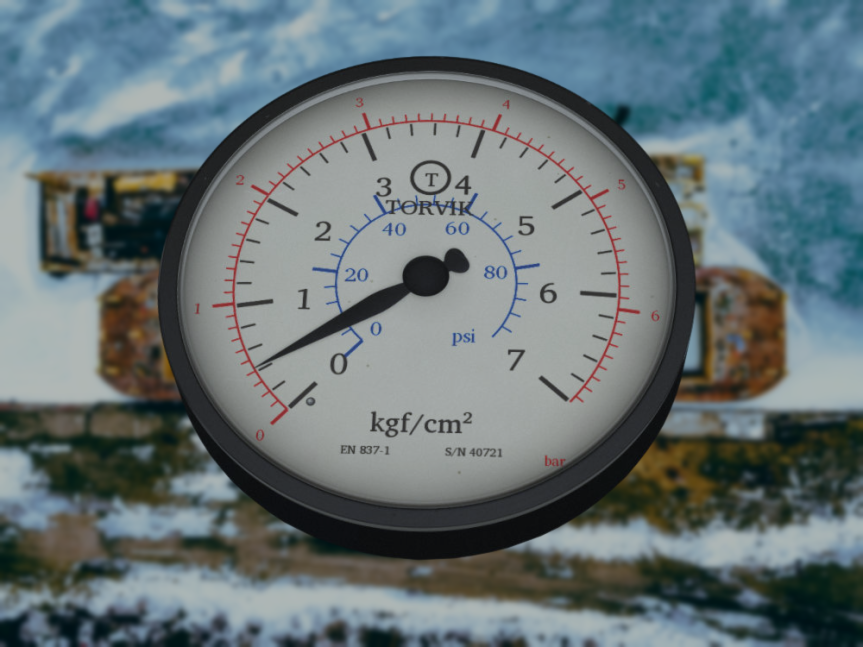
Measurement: 0.4 kg/cm²
